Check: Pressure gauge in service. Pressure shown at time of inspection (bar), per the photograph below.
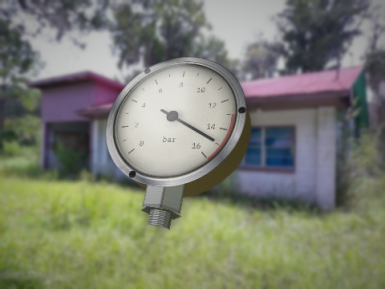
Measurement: 15 bar
